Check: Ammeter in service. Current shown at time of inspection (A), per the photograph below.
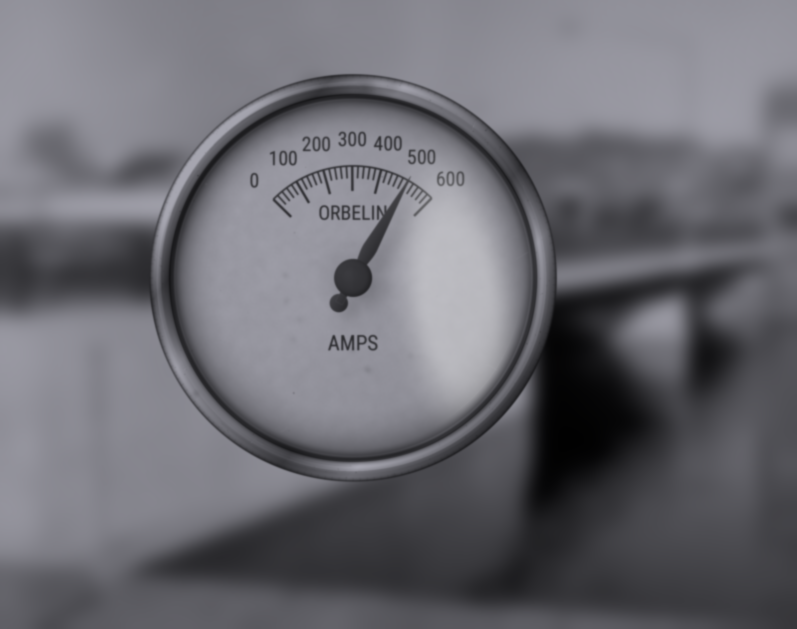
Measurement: 500 A
